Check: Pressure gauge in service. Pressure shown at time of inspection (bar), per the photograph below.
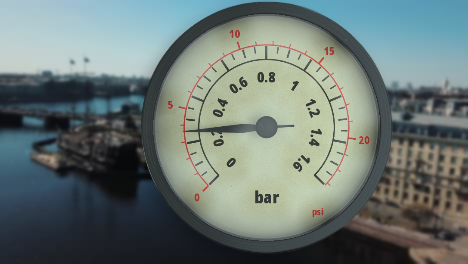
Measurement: 0.25 bar
